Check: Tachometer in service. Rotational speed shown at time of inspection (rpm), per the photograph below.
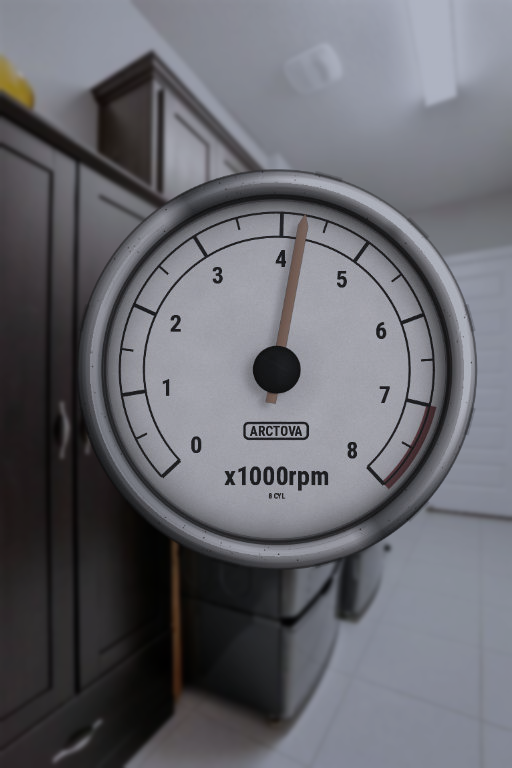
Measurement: 4250 rpm
